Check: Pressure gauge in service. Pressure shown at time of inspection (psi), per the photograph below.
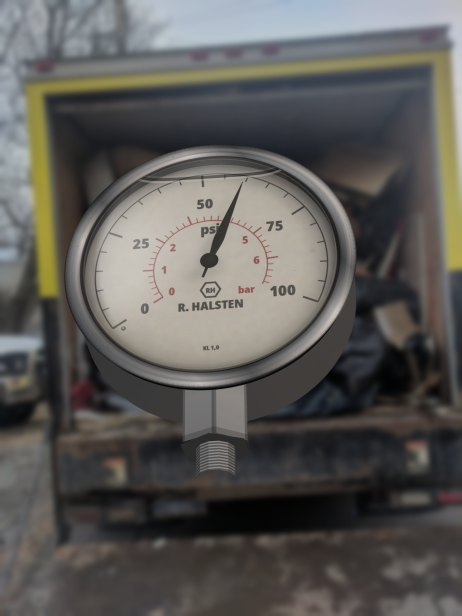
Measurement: 60 psi
